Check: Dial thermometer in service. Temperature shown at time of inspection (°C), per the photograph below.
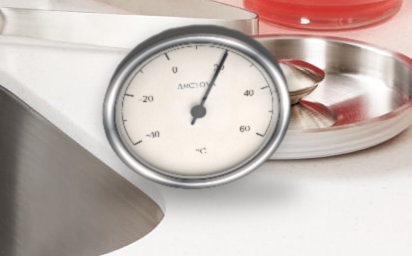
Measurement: 20 °C
